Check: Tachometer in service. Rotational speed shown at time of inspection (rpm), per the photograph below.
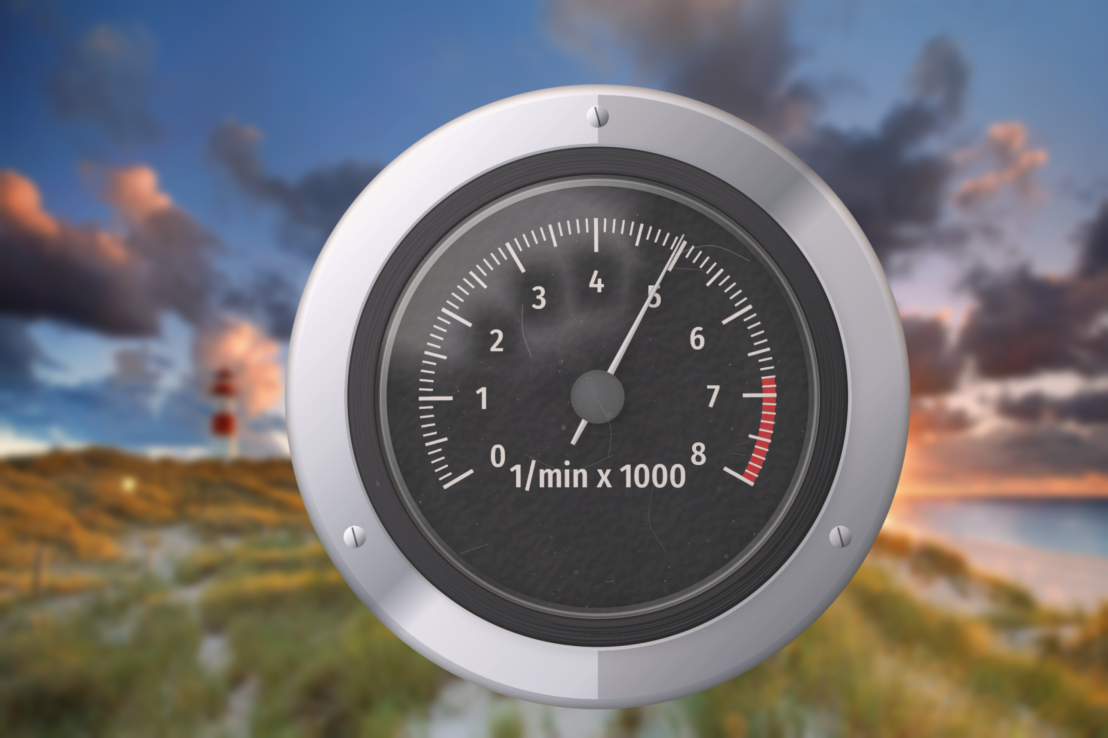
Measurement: 4950 rpm
